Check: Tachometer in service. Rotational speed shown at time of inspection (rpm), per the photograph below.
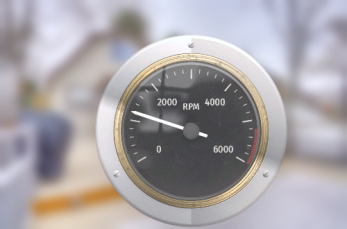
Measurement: 1200 rpm
